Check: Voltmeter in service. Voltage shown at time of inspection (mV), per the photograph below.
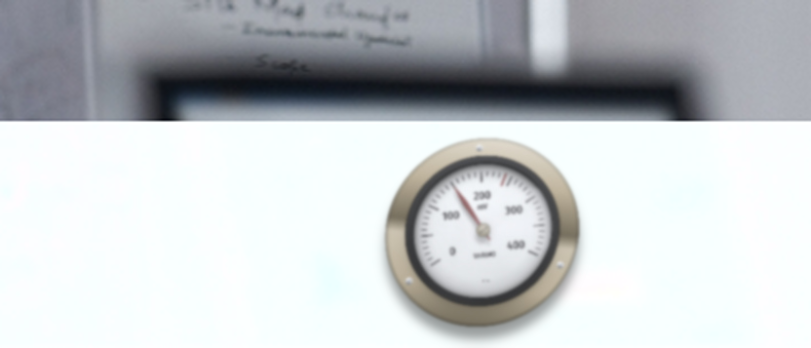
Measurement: 150 mV
